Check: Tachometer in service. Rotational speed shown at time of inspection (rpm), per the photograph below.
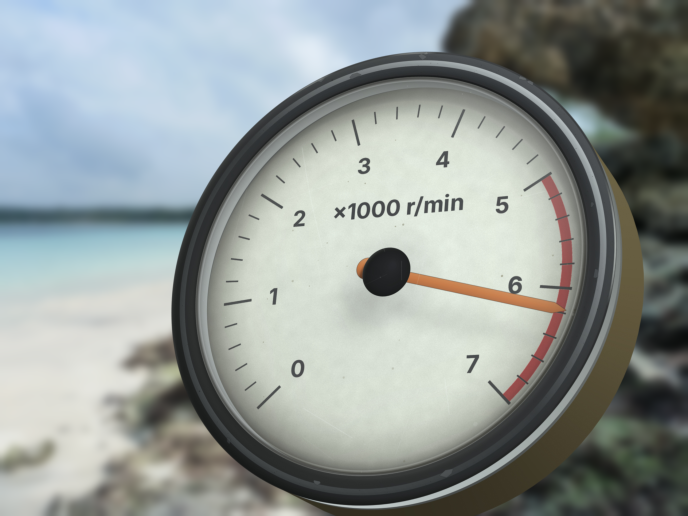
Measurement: 6200 rpm
